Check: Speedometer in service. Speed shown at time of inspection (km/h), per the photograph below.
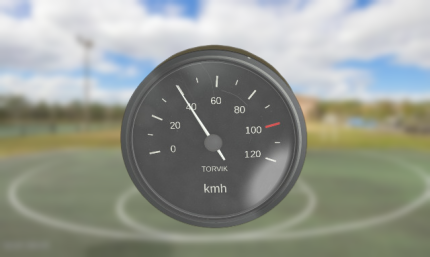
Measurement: 40 km/h
